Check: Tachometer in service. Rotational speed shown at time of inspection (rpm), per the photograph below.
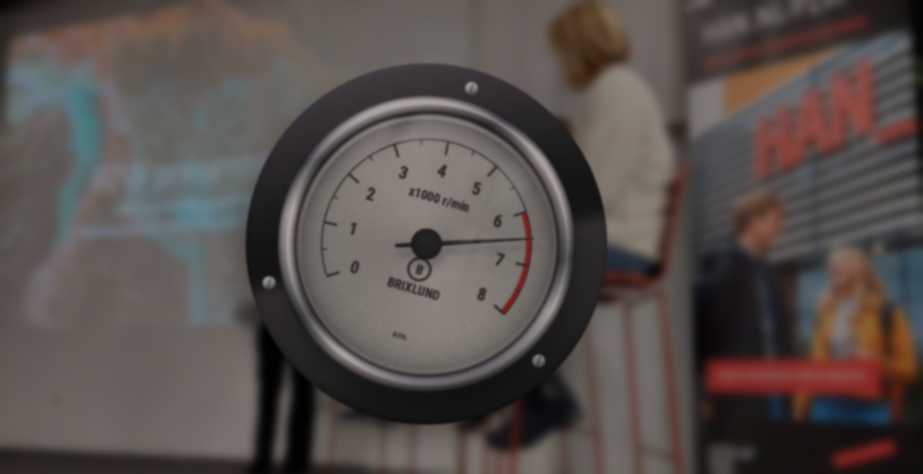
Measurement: 6500 rpm
